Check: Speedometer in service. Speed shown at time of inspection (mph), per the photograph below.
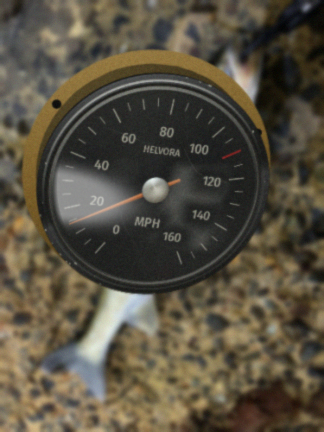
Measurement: 15 mph
